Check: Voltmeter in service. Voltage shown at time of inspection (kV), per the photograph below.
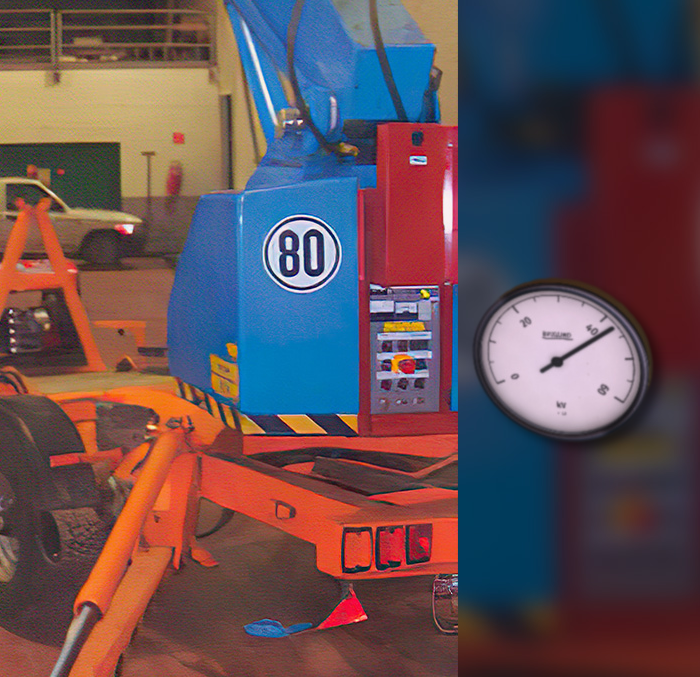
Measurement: 42.5 kV
